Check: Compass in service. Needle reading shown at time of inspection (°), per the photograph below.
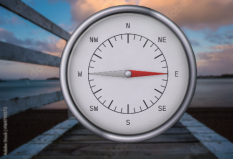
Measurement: 90 °
